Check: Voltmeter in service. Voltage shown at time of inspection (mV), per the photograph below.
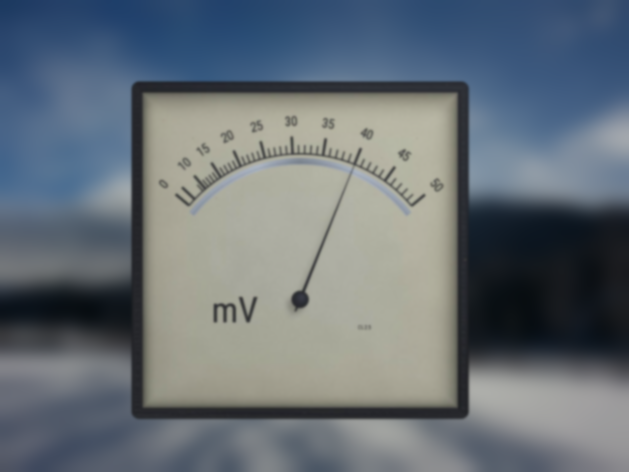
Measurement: 40 mV
